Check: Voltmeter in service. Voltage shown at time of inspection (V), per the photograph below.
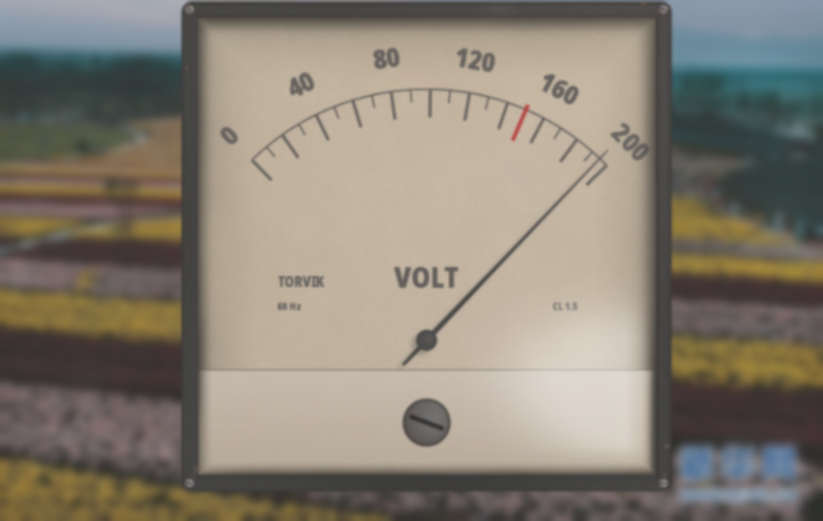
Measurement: 195 V
